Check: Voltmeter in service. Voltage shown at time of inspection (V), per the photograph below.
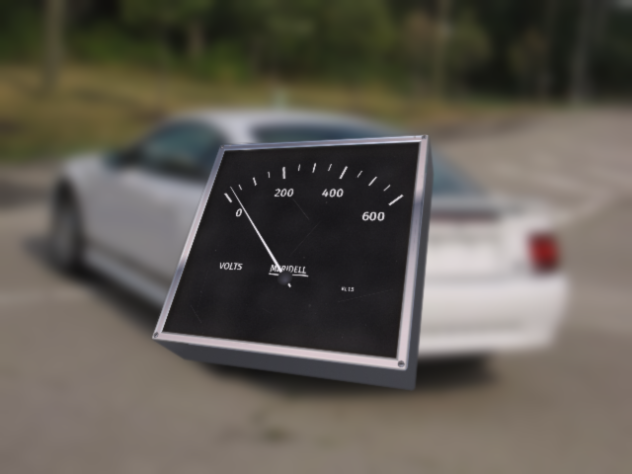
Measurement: 25 V
